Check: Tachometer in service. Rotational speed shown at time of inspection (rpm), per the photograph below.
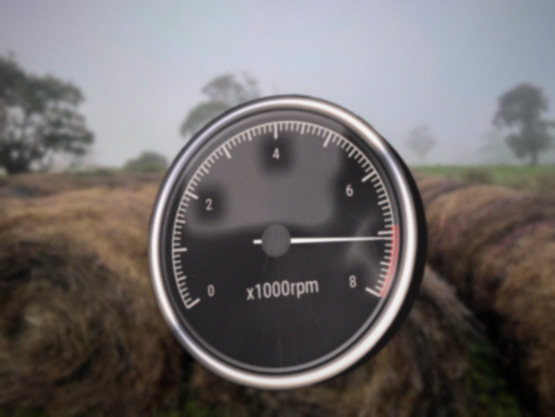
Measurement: 7100 rpm
